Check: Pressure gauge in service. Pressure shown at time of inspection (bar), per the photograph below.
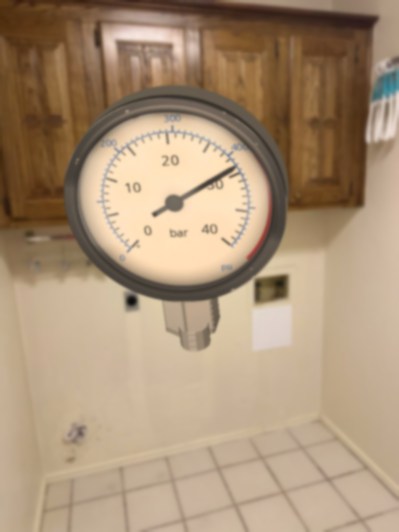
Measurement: 29 bar
